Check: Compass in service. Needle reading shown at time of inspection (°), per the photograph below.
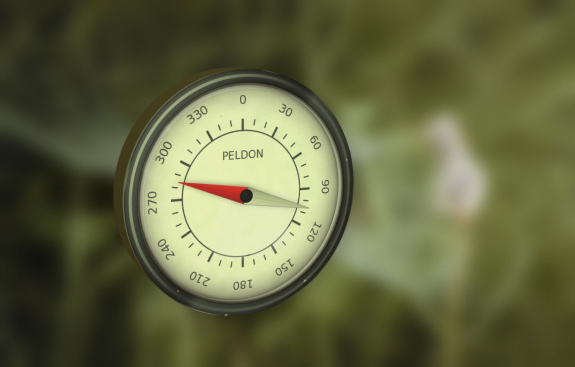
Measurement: 285 °
